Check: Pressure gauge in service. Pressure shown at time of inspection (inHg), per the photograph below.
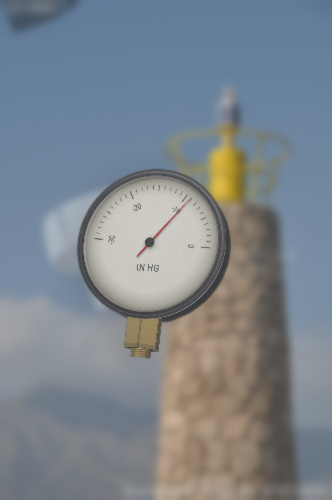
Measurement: -9 inHg
